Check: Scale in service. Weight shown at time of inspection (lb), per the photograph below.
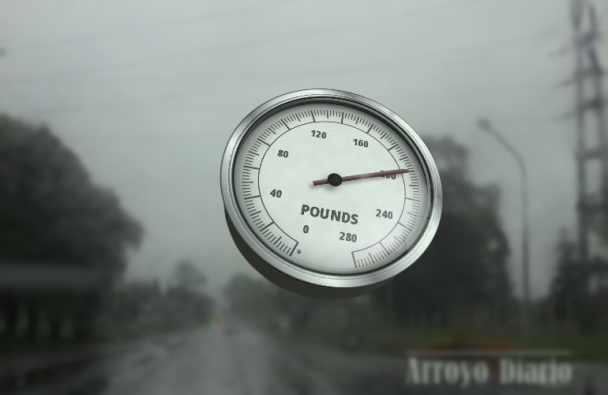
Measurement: 200 lb
